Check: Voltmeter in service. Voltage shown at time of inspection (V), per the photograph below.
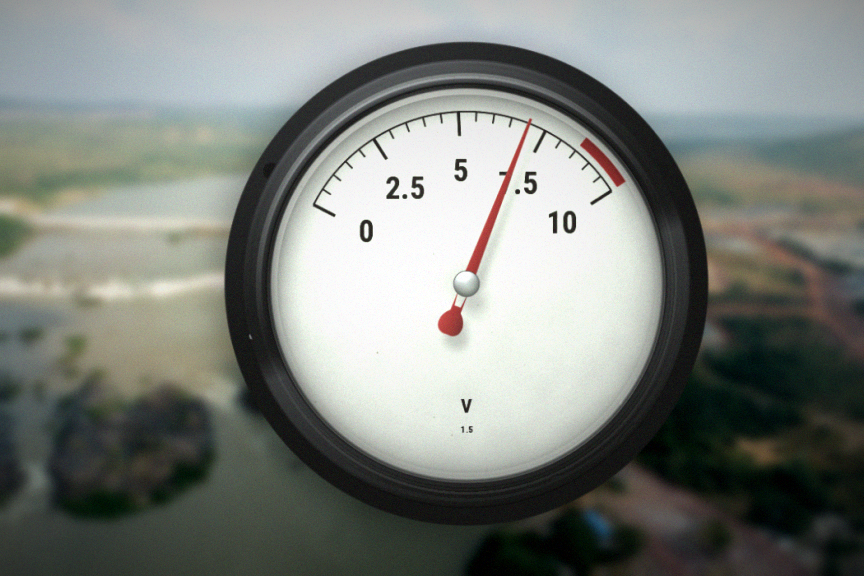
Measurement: 7 V
